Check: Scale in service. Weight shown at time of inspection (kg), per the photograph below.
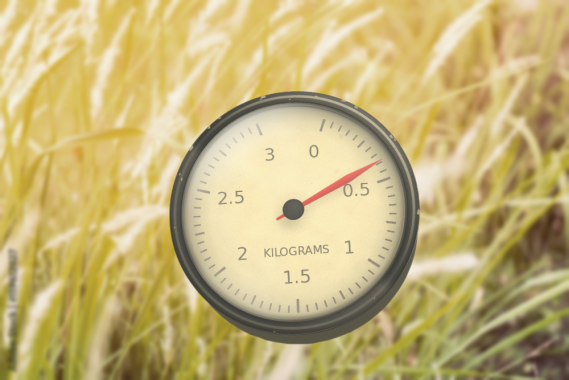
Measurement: 0.4 kg
